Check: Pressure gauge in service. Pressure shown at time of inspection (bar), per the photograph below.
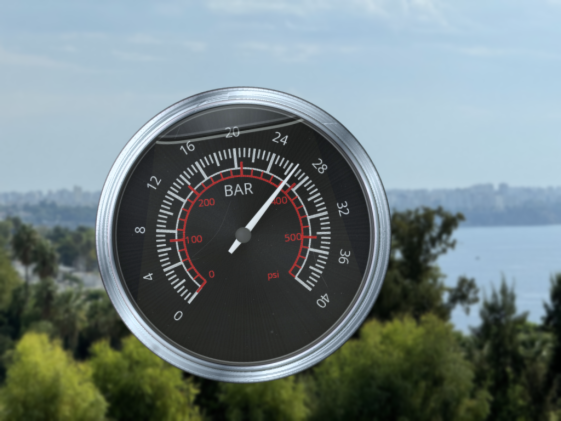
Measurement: 26.5 bar
